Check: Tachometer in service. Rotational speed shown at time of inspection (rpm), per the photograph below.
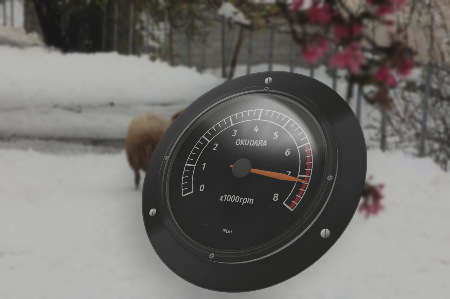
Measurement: 7200 rpm
